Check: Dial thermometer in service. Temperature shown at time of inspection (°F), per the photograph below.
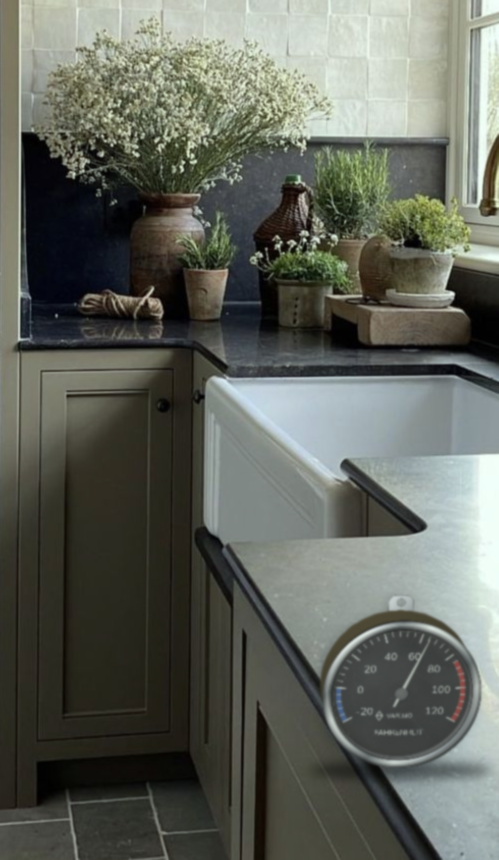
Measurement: 64 °F
